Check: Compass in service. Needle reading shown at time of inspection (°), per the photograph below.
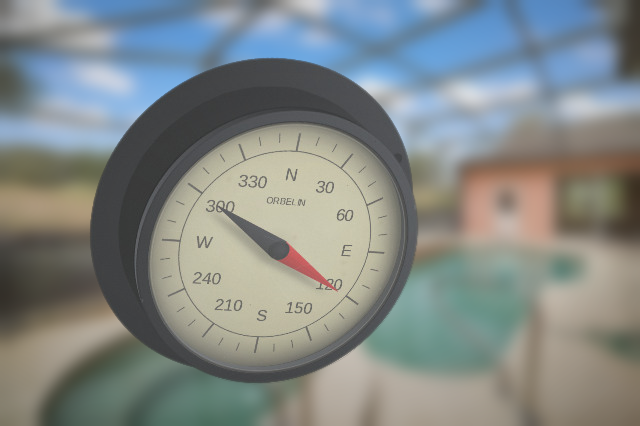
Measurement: 120 °
